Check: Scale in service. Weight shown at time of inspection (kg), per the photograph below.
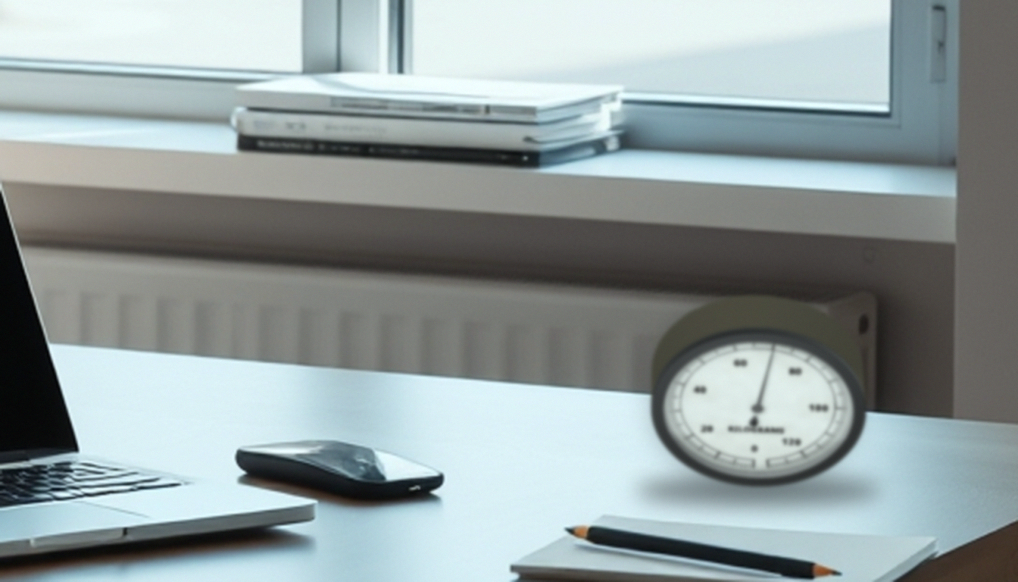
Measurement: 70 kg
